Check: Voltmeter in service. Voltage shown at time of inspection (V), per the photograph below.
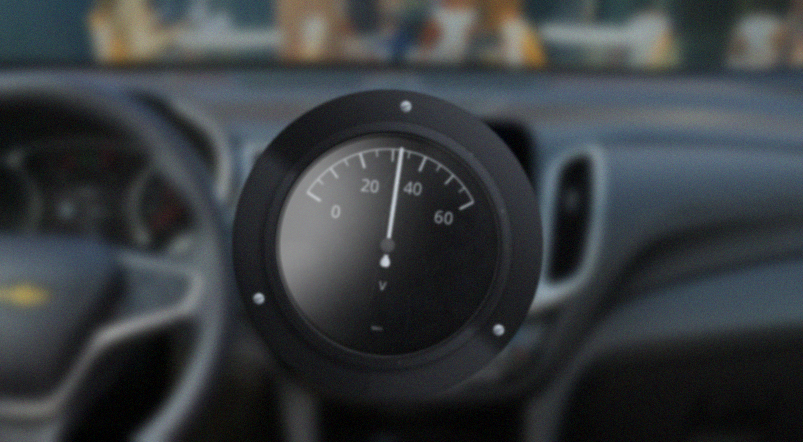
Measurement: 32.5 V
